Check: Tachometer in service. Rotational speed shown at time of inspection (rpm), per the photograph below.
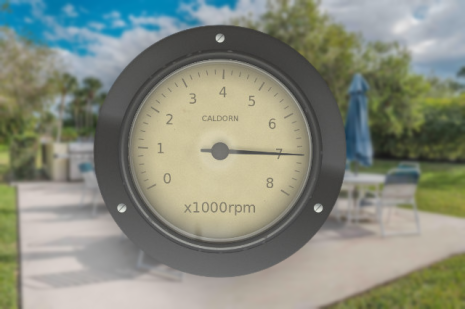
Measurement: 7000 rpm
